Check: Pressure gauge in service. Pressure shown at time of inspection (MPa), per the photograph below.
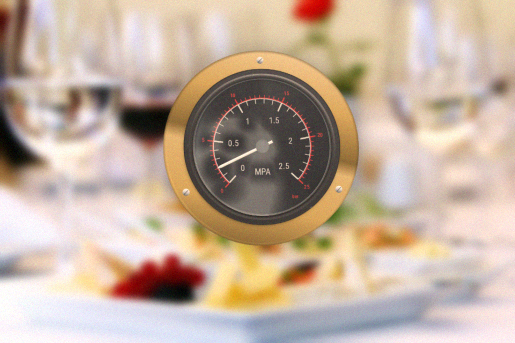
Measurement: 0.2 MPa
